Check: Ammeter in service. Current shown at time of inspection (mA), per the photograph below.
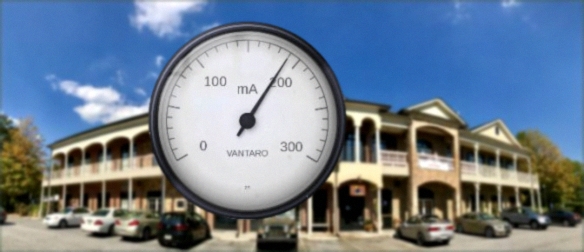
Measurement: 190 mA
